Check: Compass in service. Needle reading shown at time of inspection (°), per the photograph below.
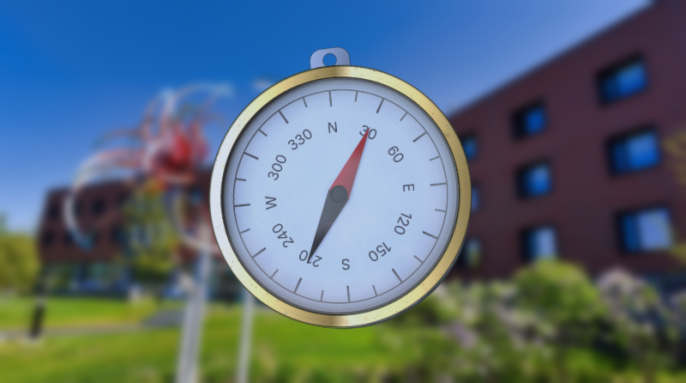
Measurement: 30 °
